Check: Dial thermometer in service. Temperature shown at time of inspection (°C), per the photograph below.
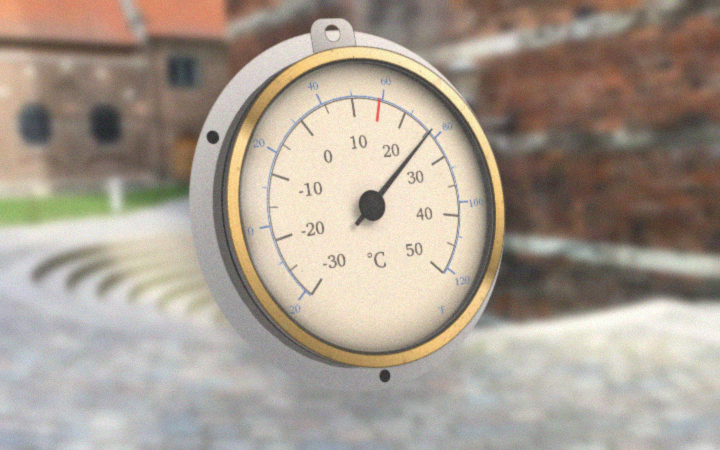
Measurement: 25 °C
